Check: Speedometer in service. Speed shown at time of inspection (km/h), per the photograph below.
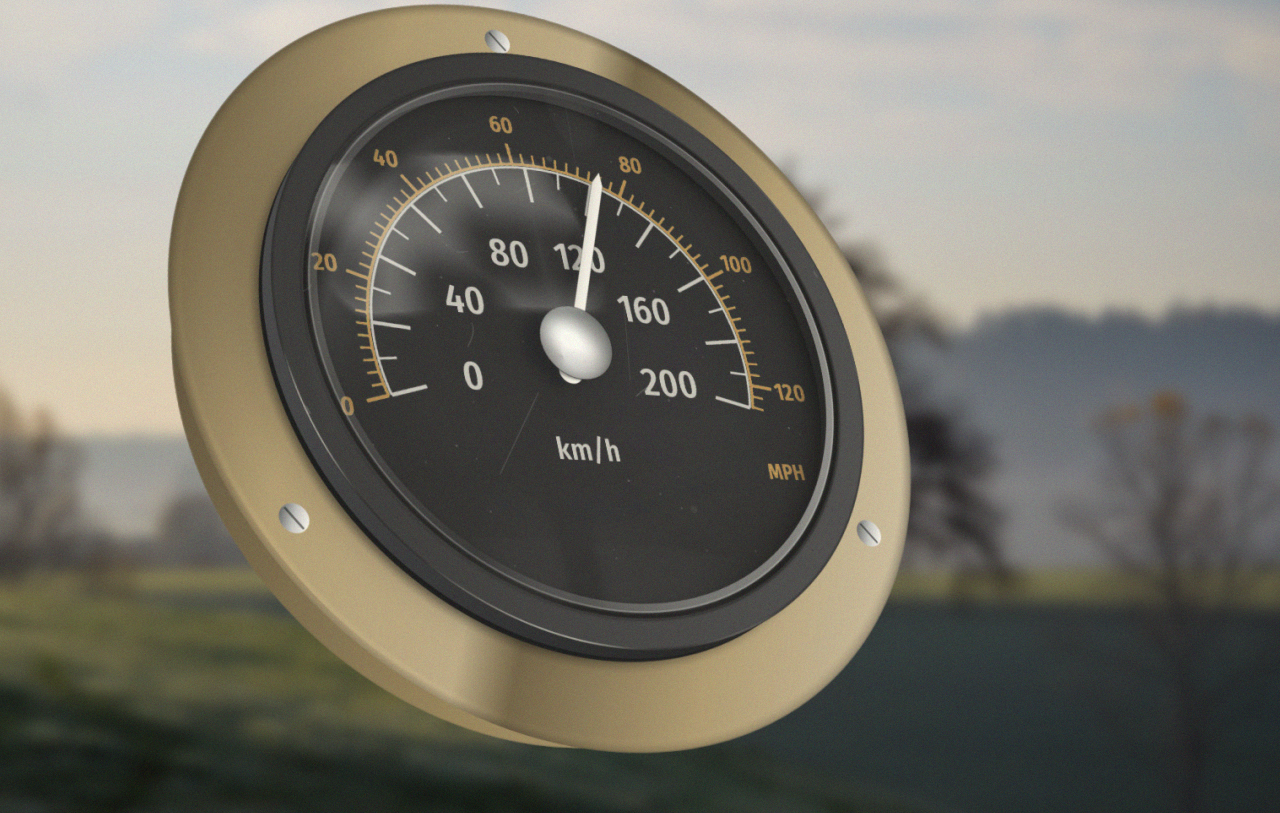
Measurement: 120 km/h
